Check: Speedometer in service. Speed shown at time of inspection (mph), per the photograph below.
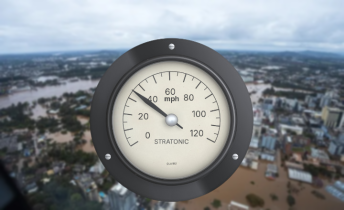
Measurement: 35 mph
